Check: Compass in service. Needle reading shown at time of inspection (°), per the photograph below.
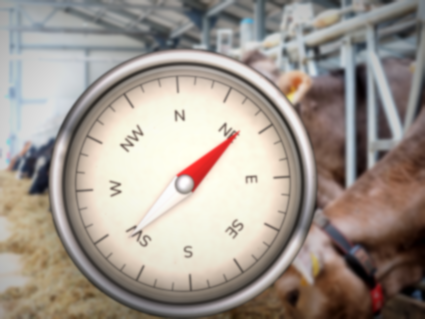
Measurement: 50 °
